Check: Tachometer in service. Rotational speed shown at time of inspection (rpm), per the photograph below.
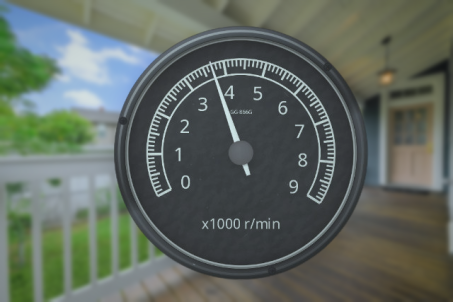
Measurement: 3700 rpm
